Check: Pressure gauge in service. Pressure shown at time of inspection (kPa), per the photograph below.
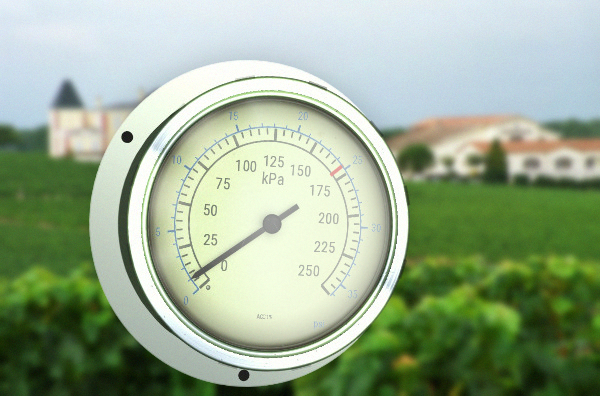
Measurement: 7.5 kPa
